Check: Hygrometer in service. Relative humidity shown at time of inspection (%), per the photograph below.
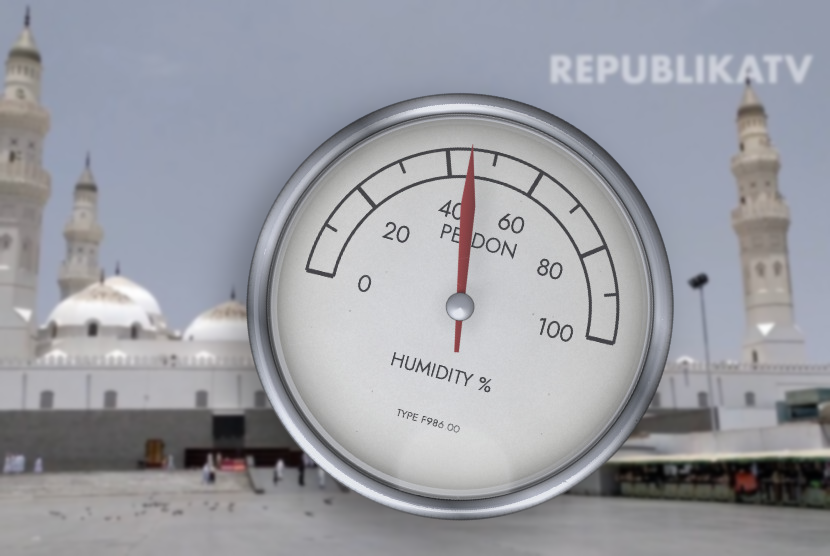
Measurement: 45 %
